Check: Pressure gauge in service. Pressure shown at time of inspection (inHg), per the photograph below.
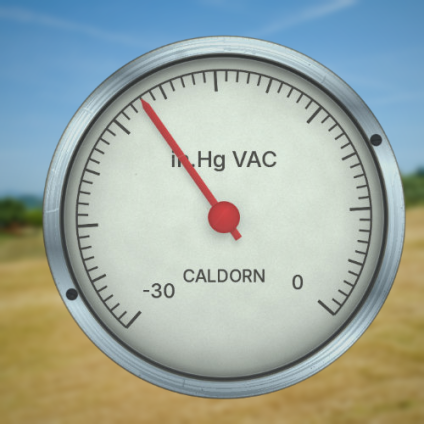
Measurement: -18.5 inHg
